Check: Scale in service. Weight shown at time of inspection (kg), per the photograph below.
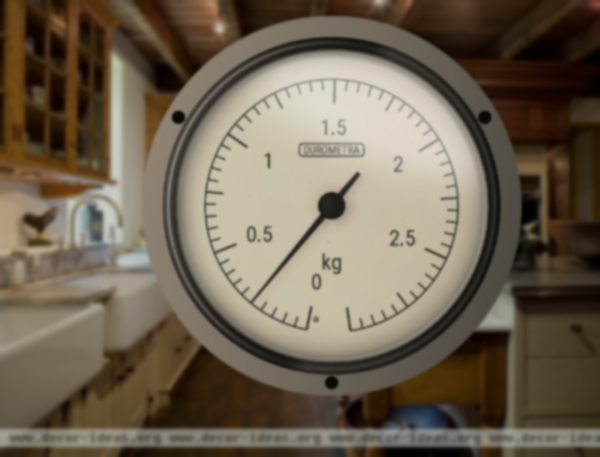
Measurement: 0.25 kg
